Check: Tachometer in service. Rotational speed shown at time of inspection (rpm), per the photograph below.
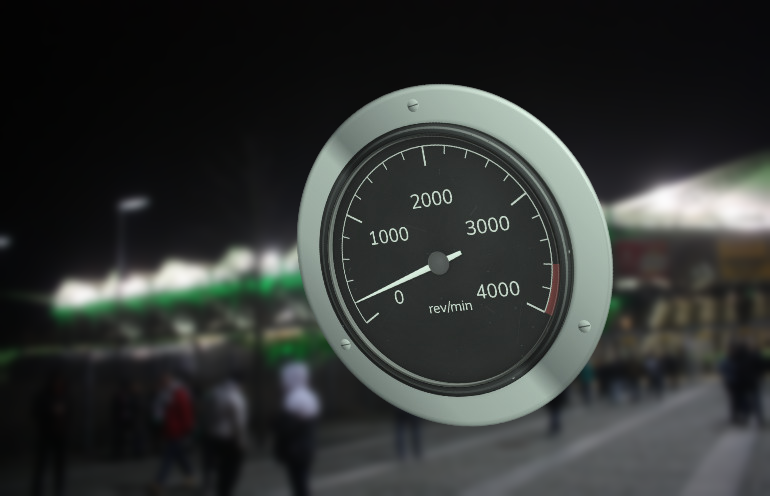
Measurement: 200 rpm
